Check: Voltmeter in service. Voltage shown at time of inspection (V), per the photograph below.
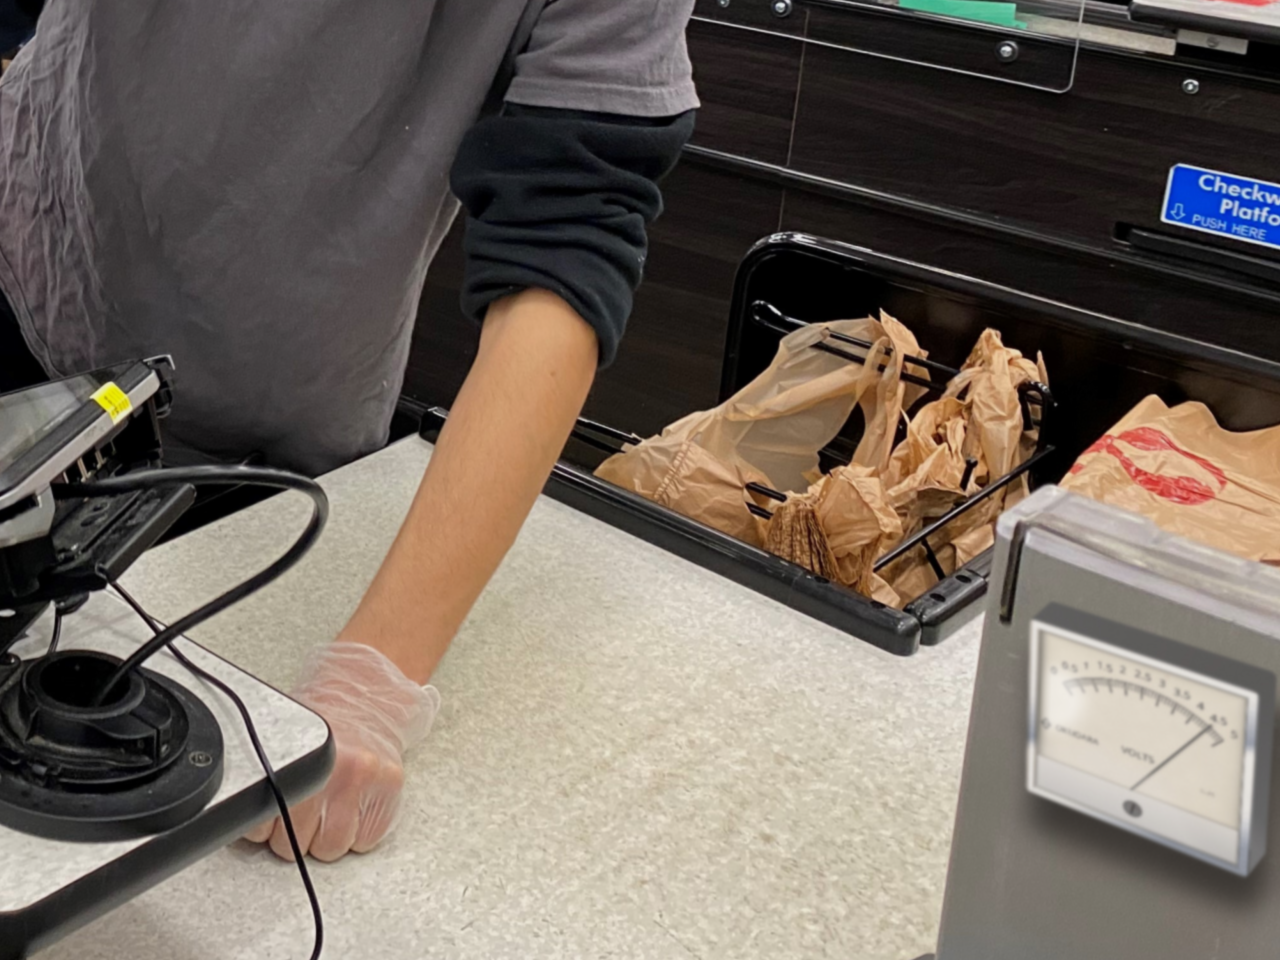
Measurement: 4.5 V
